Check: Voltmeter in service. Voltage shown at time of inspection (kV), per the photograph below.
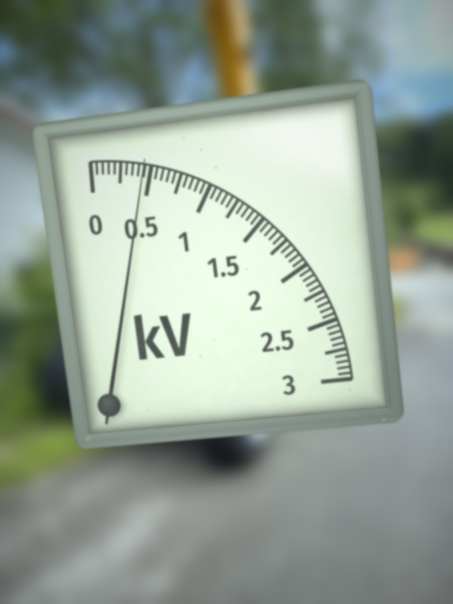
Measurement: 0.45 kV
